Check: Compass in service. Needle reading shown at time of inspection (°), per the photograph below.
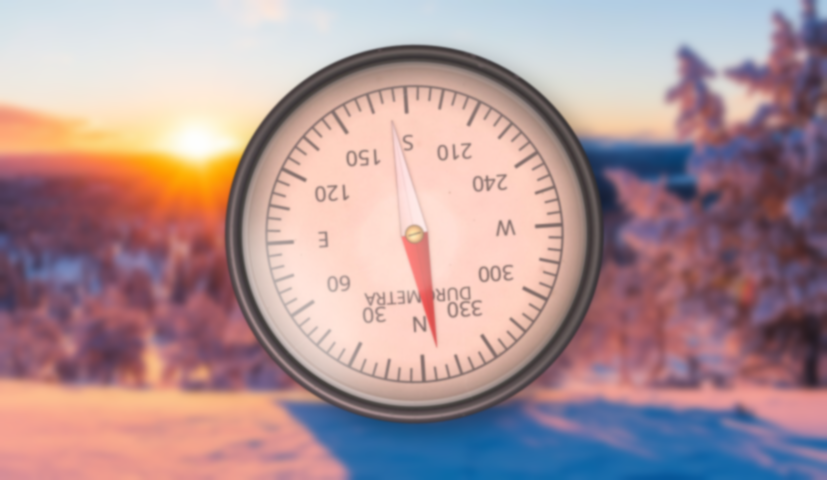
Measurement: 352.5 °
